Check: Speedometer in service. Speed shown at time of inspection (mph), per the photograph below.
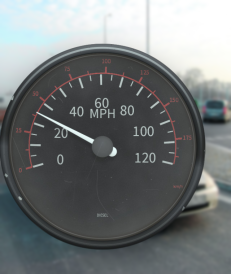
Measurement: 25 mph
